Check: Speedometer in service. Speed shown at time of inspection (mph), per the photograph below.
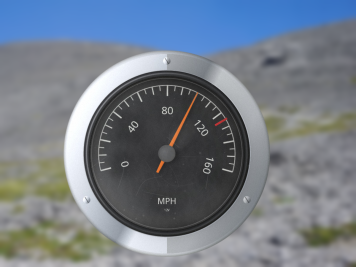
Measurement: 100 mph
